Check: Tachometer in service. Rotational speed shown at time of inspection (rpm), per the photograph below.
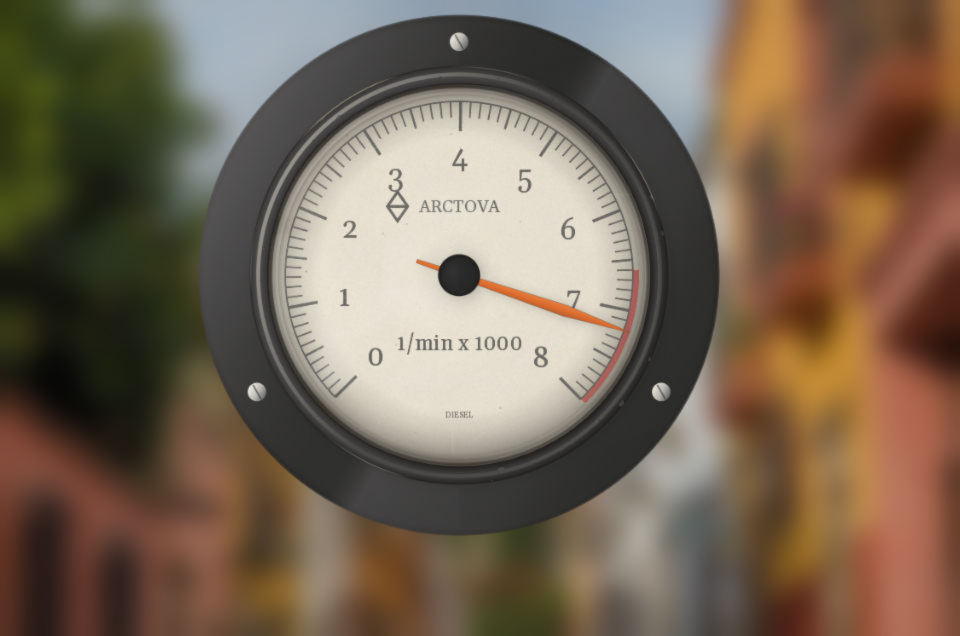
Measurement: 7200 rpm
